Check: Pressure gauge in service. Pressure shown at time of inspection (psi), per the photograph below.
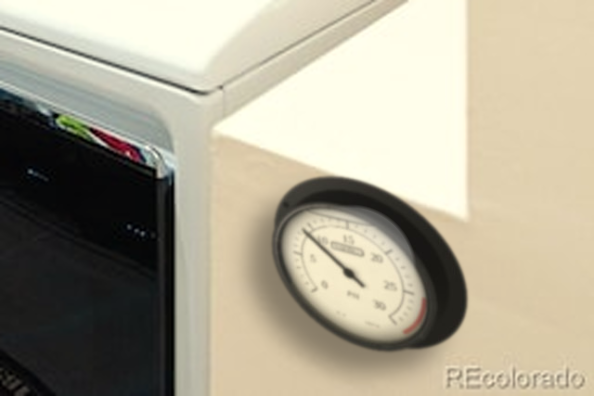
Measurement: 9 psi
